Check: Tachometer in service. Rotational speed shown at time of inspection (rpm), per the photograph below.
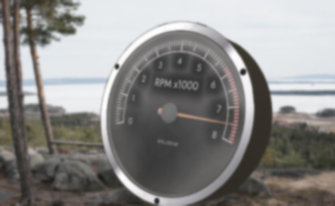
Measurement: 7500 rpm
